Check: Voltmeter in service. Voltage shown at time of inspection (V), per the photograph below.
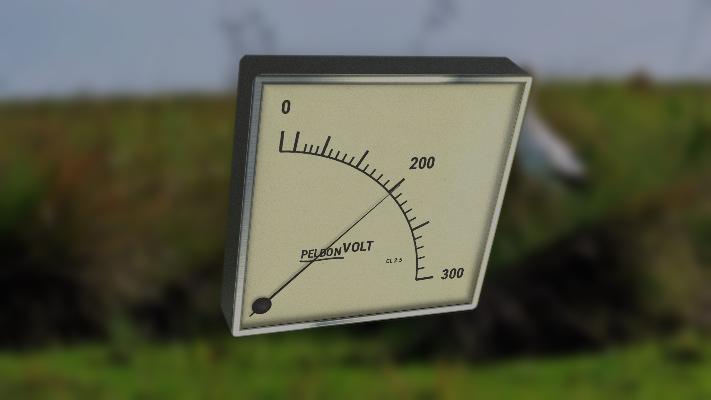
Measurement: 200 V
